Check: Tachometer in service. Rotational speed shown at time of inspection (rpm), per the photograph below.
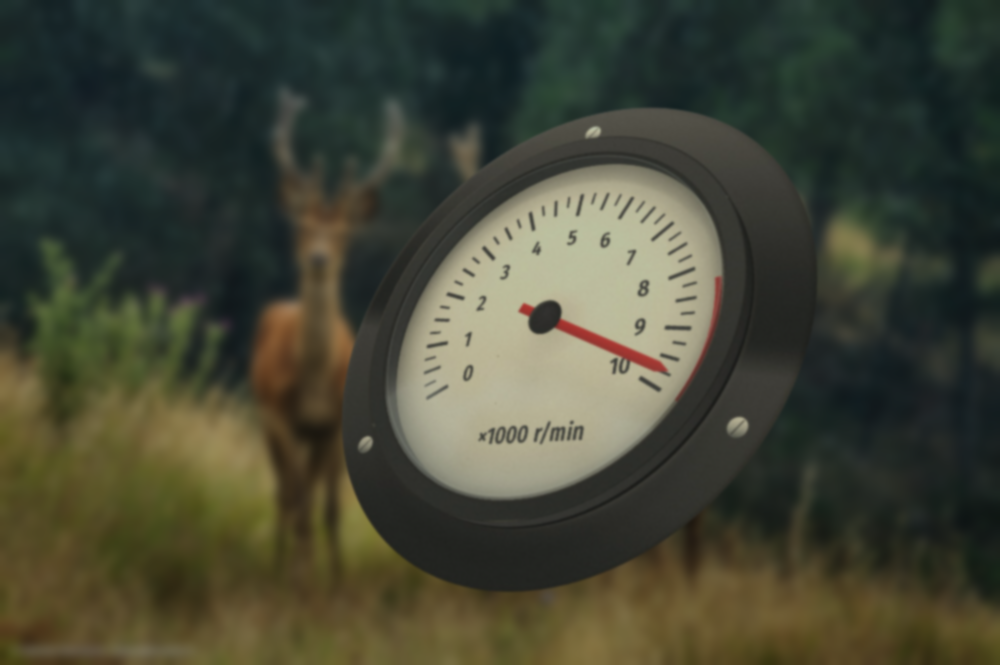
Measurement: 9750 rpm
